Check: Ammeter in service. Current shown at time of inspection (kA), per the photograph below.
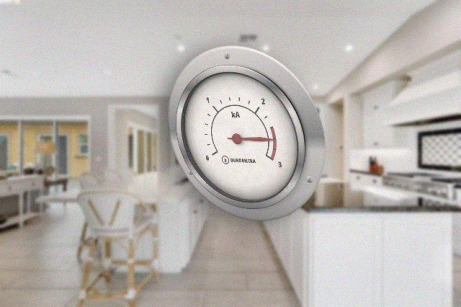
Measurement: 2.6 kA
